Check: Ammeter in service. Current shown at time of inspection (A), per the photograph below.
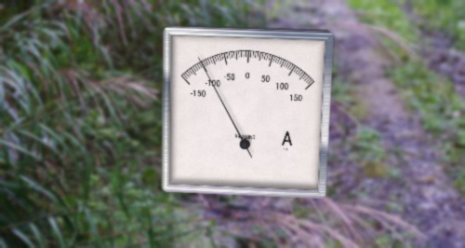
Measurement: -100 A
